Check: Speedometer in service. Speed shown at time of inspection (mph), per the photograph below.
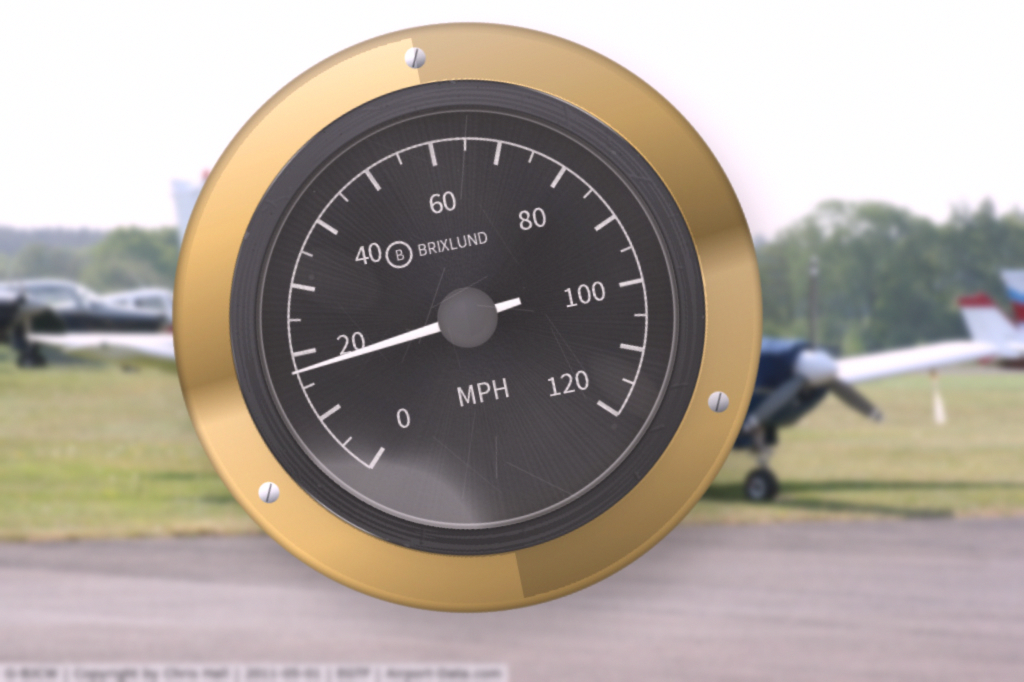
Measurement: 17.5 mph
